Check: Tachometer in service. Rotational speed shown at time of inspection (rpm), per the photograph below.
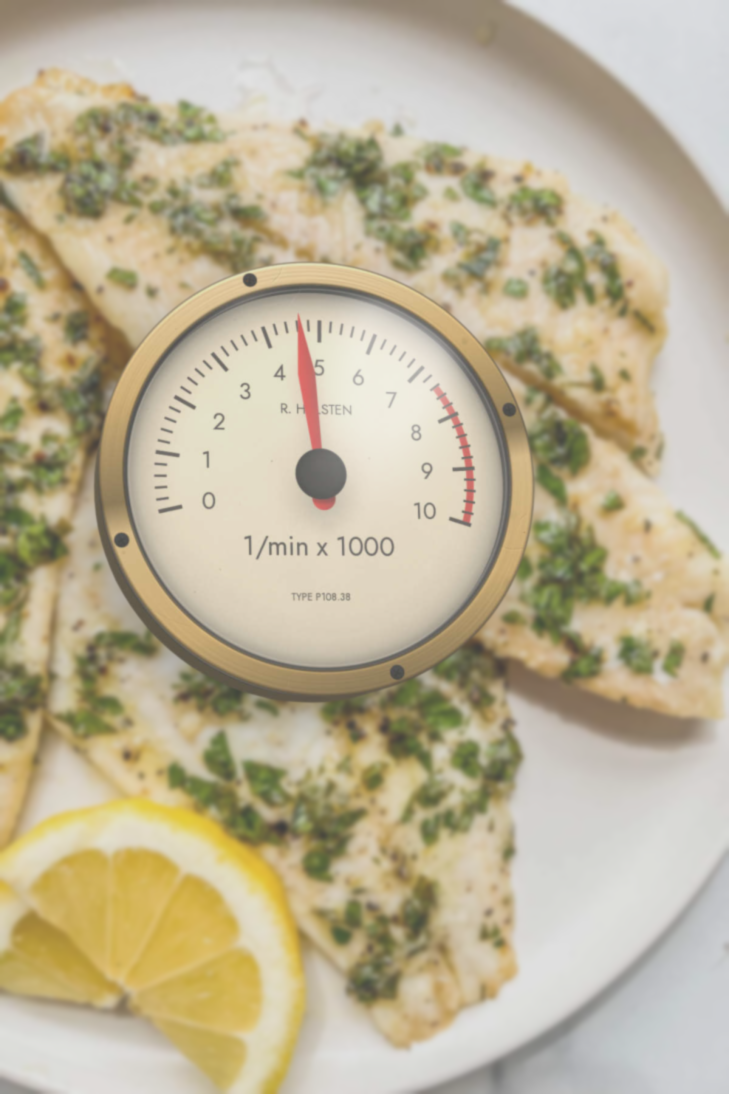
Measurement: 4600 rpm
